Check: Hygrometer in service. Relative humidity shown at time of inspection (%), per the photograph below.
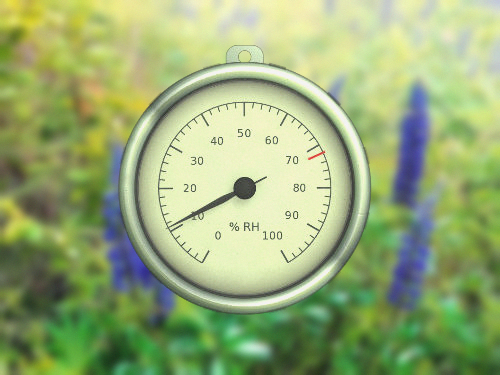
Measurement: 11 %
